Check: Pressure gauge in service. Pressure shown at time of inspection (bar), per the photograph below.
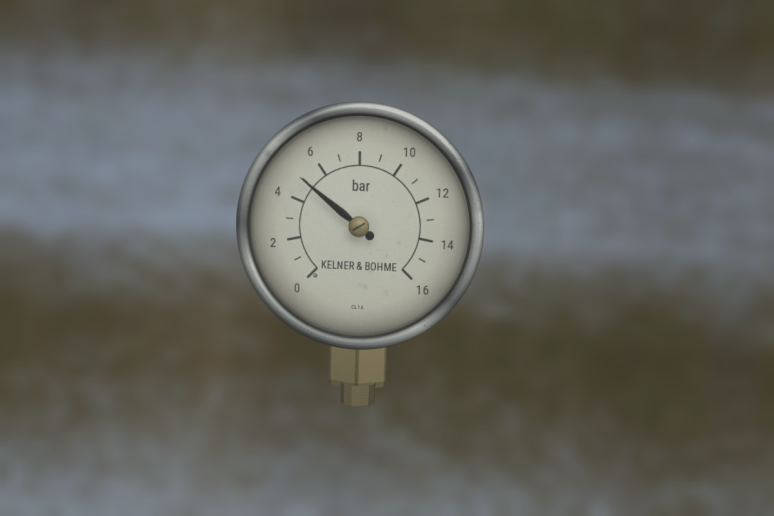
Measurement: 5 bar
